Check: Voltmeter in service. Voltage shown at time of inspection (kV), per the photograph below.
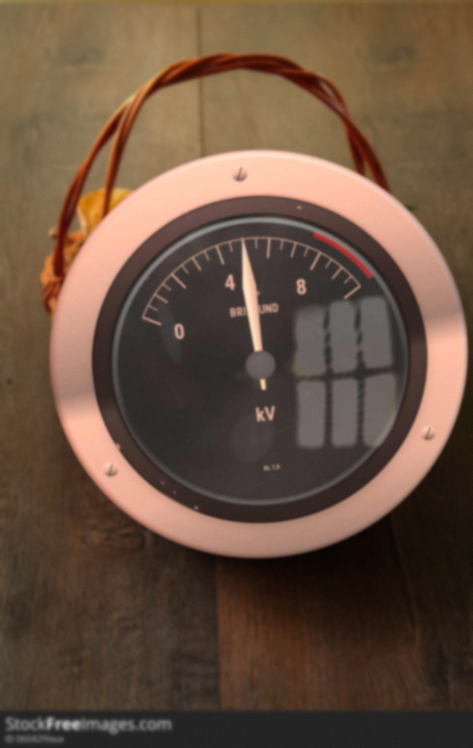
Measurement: 5 kV
